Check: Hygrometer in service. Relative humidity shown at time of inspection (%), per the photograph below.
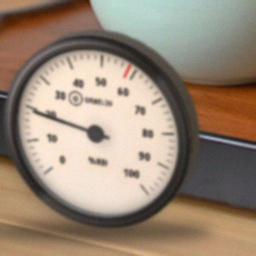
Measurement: 20 %
